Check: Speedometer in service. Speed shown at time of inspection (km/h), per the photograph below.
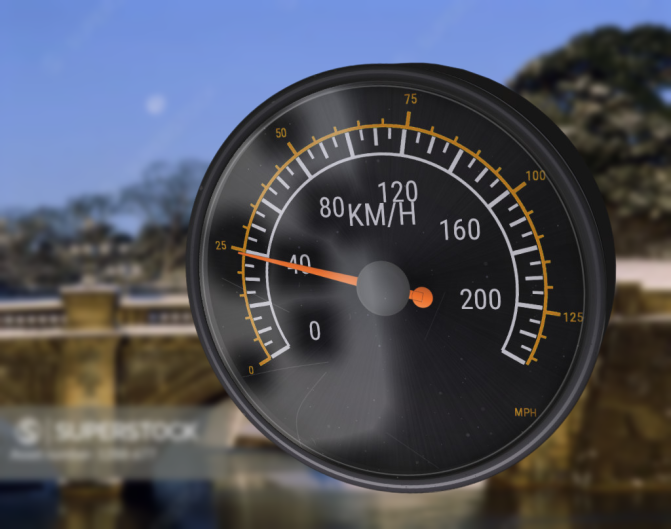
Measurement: 40 km/h
